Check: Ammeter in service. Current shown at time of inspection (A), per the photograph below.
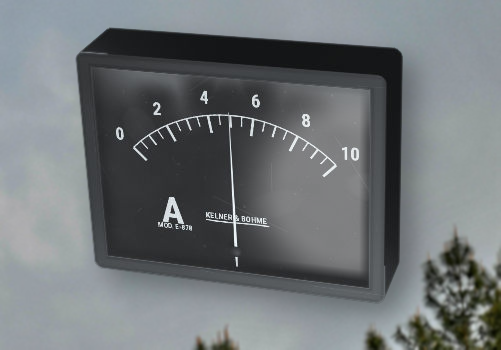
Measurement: 5 A
